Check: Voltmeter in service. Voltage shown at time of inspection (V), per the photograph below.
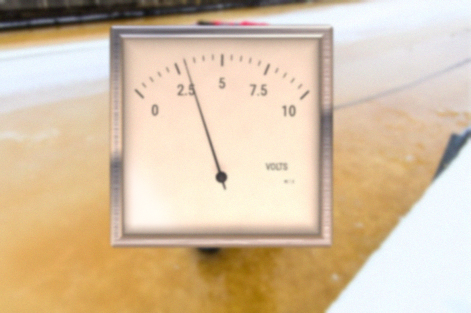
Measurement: 3 V
